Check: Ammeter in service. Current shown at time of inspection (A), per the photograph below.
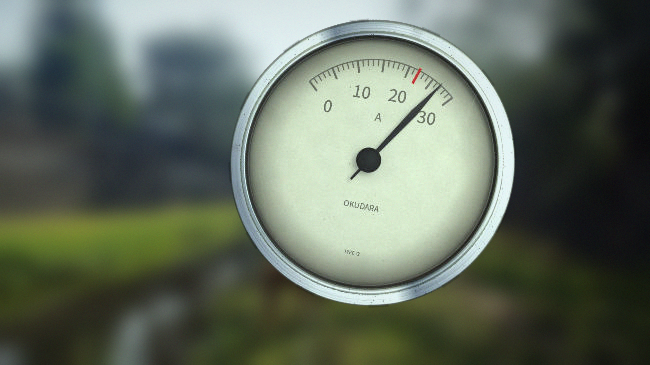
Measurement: 27 A
